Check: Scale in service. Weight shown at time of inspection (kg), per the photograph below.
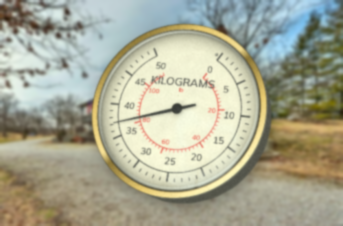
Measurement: 37 kg
